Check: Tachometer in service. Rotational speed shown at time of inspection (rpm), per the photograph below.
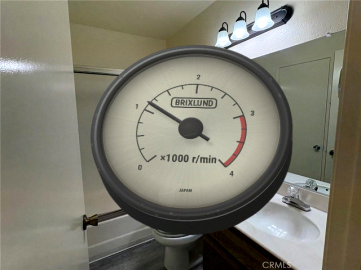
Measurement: 1125 rpm
